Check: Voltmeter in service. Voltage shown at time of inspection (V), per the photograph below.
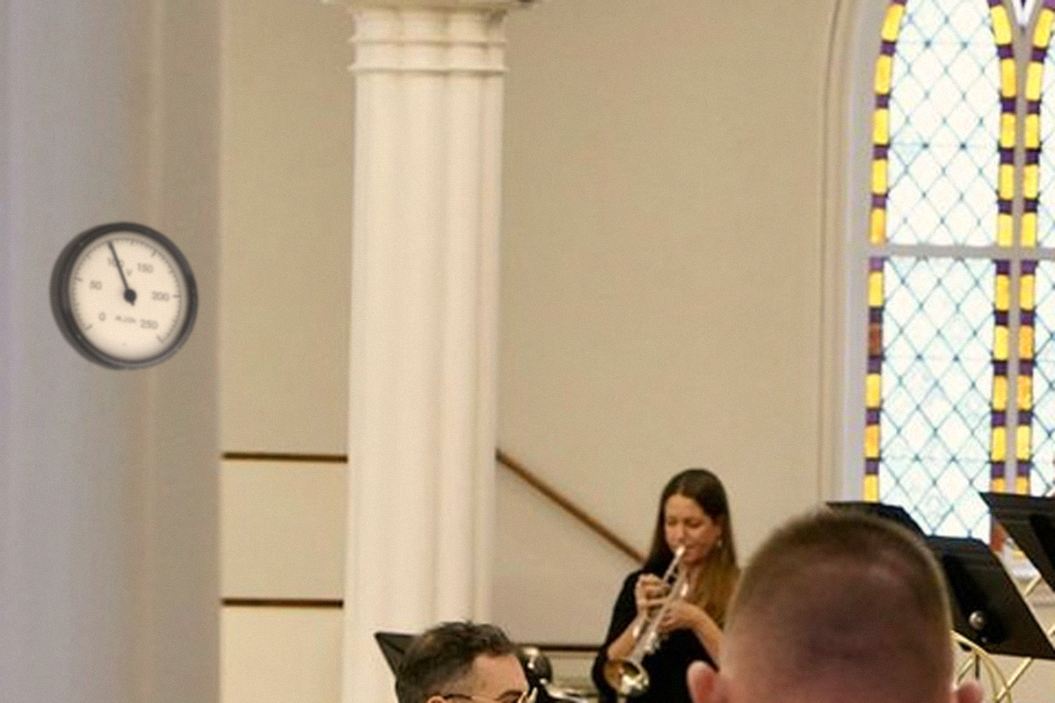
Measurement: 100 V
